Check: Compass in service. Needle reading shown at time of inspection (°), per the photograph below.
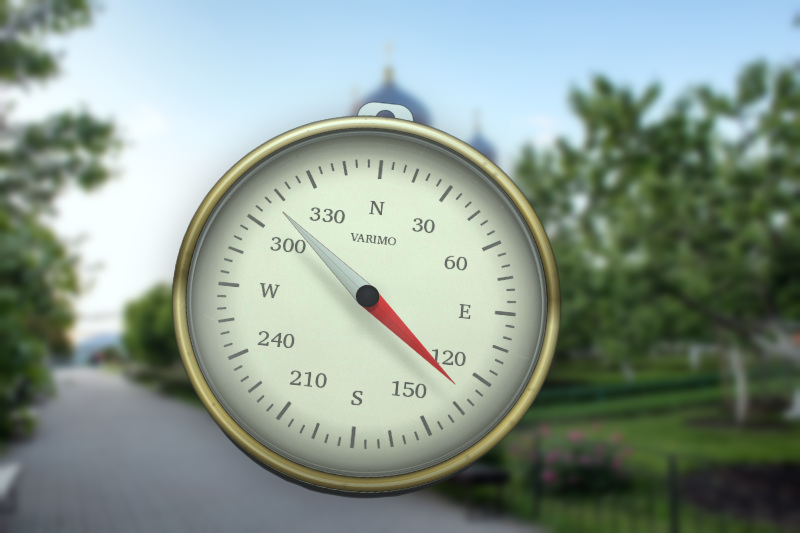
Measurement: 130 °
